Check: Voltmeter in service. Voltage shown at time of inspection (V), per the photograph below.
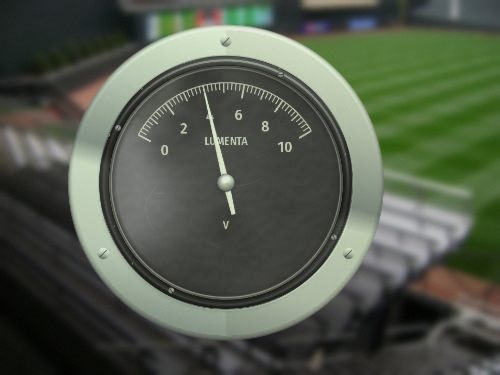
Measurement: 4 V
